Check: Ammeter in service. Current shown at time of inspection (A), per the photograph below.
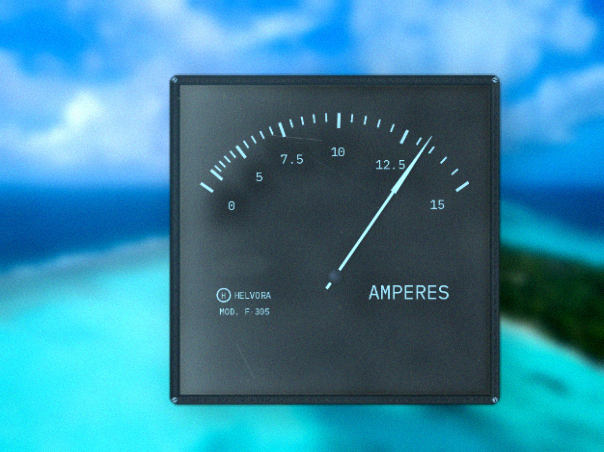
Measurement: 13.25 A
